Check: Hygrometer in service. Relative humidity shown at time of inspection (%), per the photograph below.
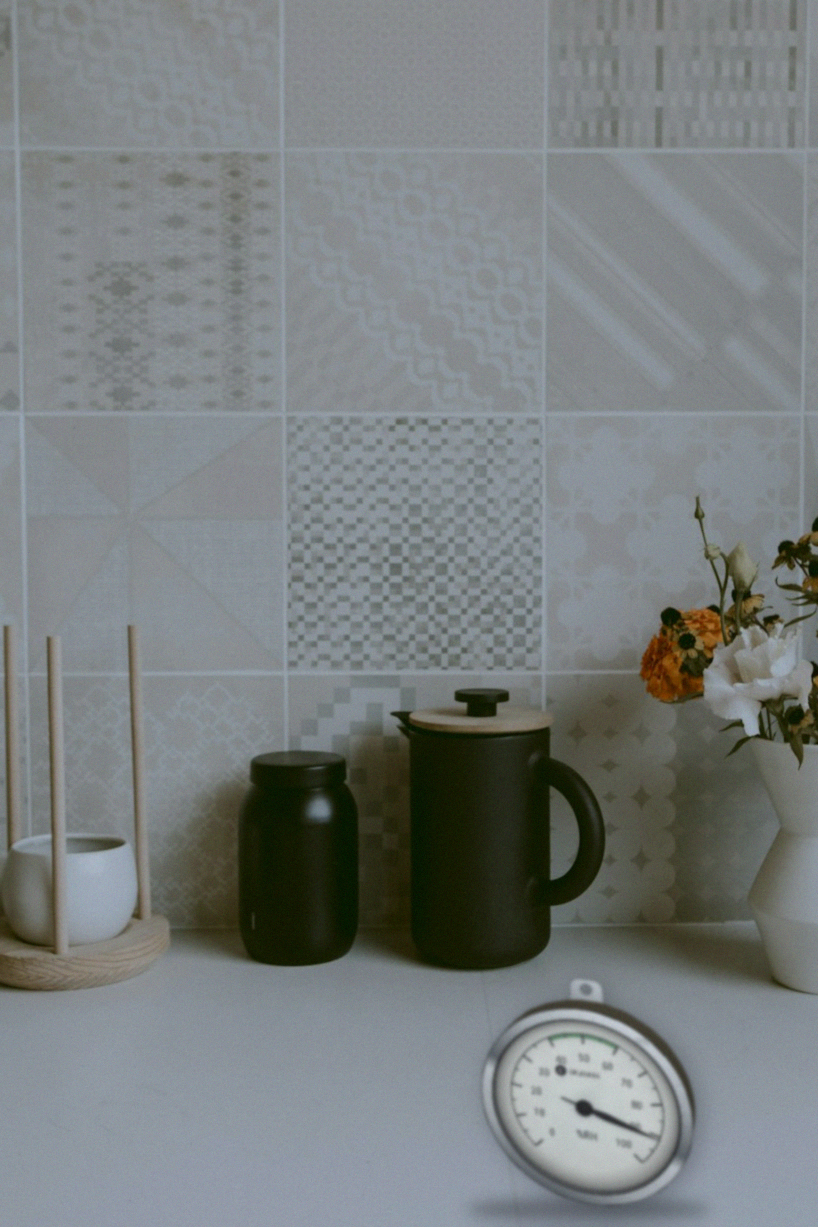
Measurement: 90 %
